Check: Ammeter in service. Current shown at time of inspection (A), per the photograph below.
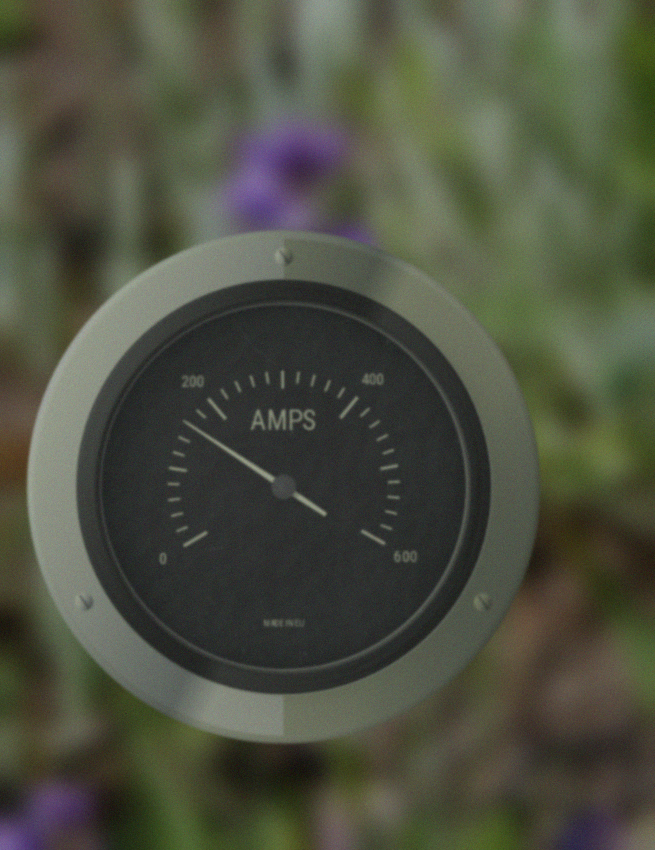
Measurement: 160 A
